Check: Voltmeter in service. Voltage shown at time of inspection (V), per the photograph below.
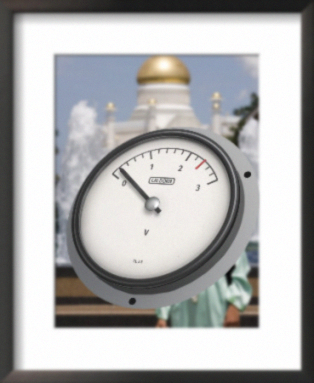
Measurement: 0.2 V
